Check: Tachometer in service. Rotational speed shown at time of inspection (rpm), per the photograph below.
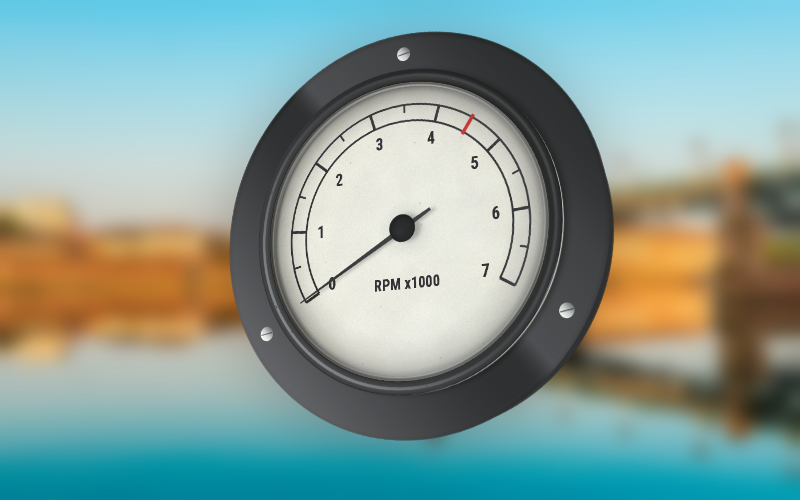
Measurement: 0 rpm
